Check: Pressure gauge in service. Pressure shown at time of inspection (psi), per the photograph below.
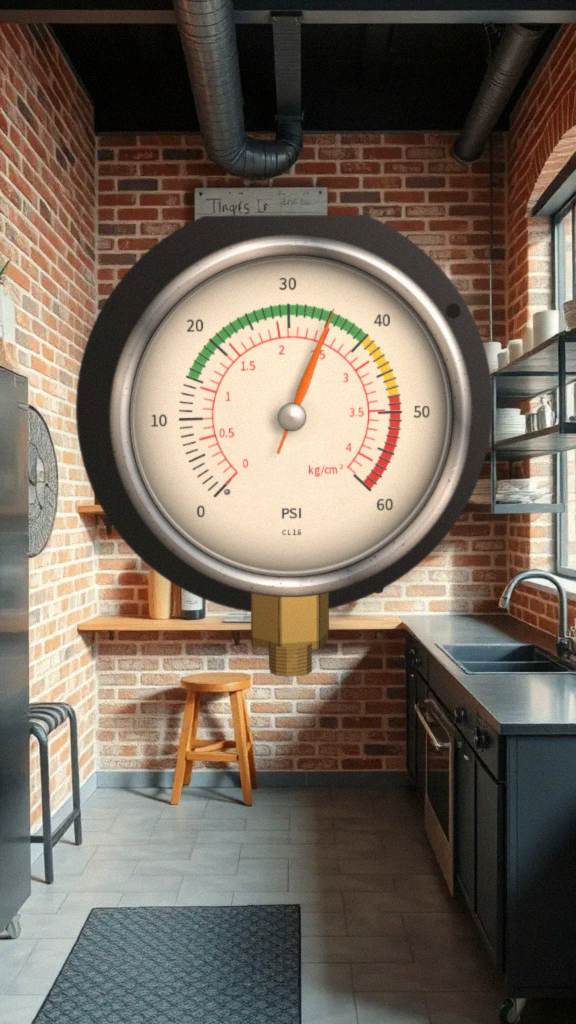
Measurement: 35 psi
